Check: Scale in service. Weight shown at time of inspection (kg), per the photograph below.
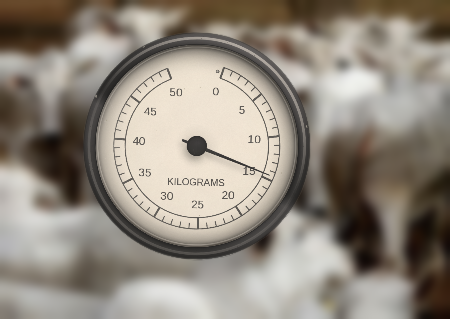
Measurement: 14.5 kg
